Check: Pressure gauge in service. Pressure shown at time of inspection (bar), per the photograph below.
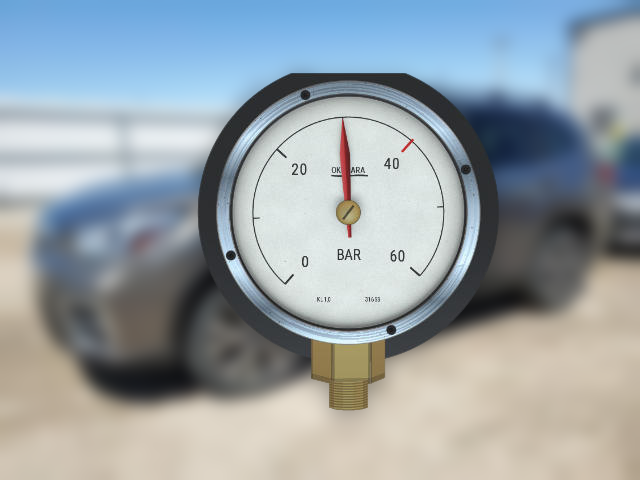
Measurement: 30 bar
